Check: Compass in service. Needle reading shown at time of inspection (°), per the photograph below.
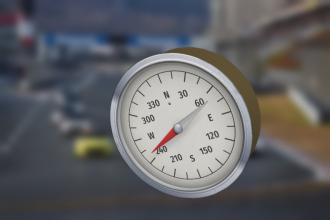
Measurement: 247.5 °
